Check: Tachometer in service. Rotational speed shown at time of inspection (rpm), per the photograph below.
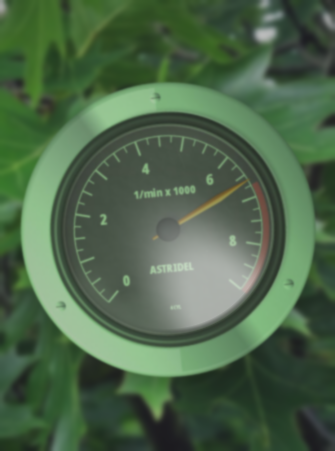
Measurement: 6625 rpm
